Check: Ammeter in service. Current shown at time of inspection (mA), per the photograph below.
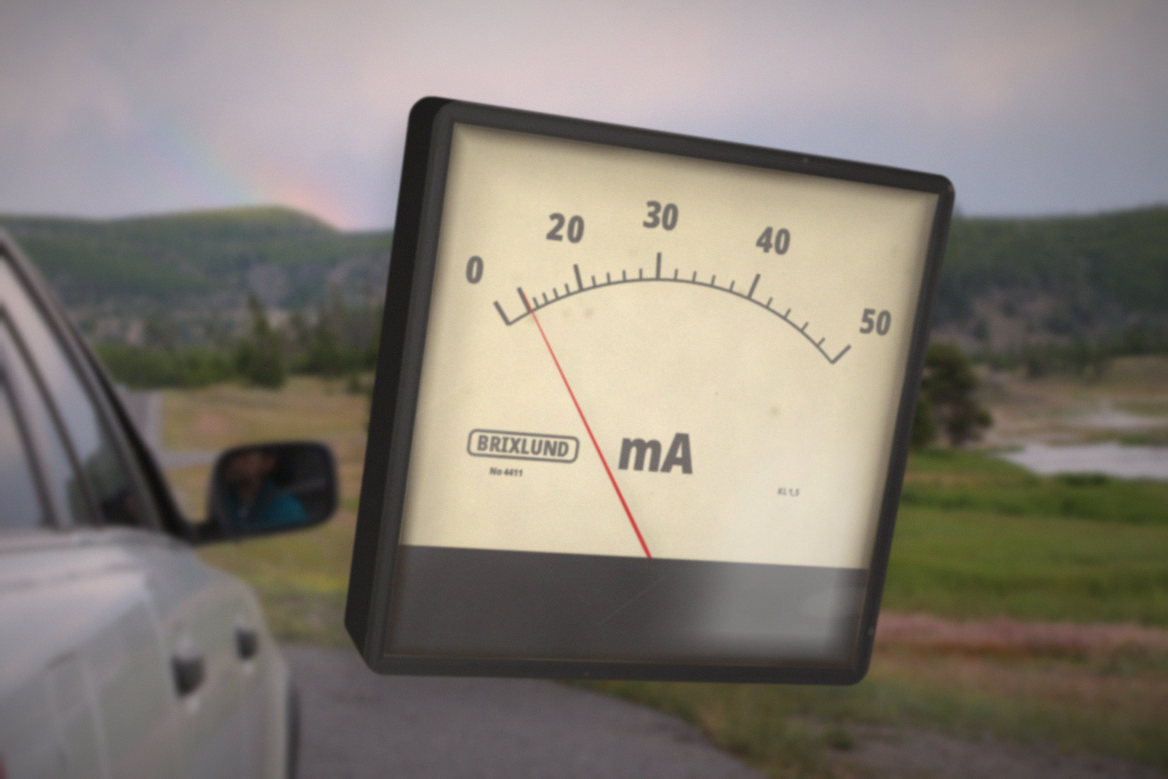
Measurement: 10 mA
